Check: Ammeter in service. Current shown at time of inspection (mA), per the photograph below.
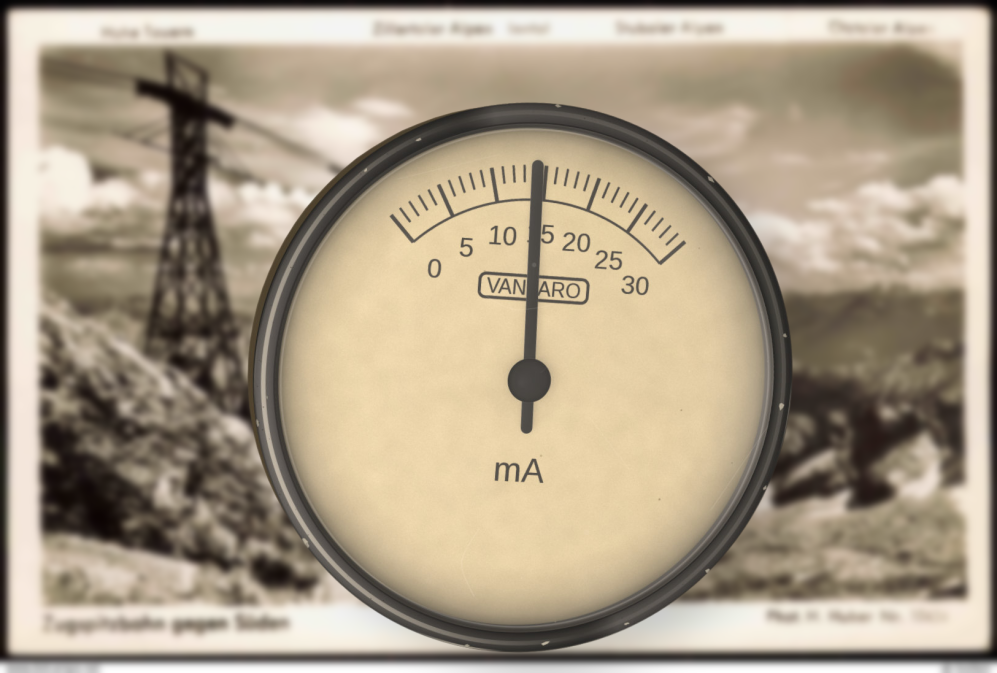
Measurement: 14 mA
